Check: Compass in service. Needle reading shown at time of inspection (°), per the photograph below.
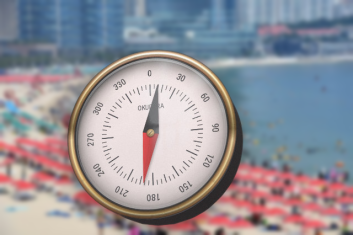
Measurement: 190 °
